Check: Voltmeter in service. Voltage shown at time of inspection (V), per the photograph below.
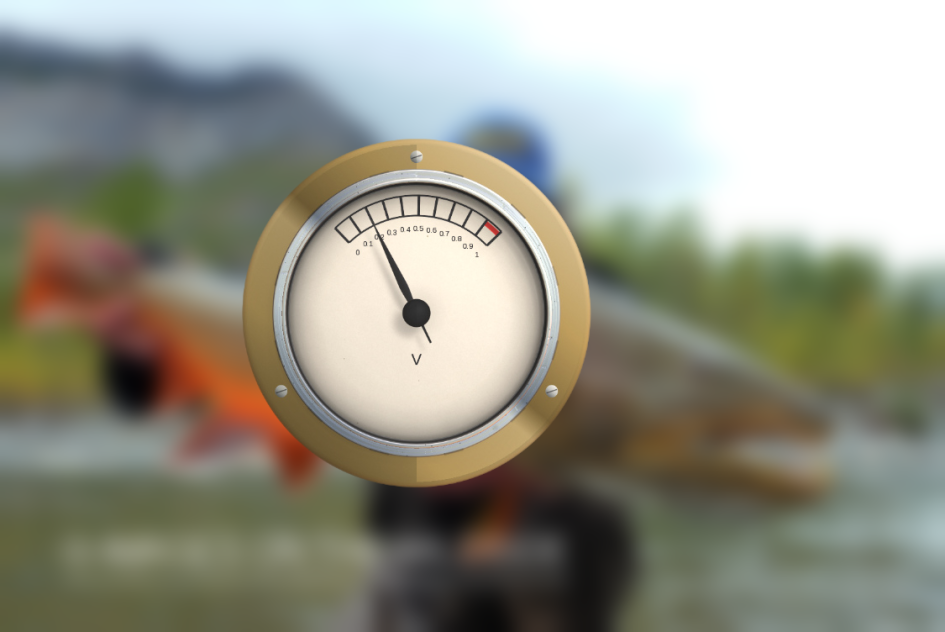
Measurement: 0.2 V
